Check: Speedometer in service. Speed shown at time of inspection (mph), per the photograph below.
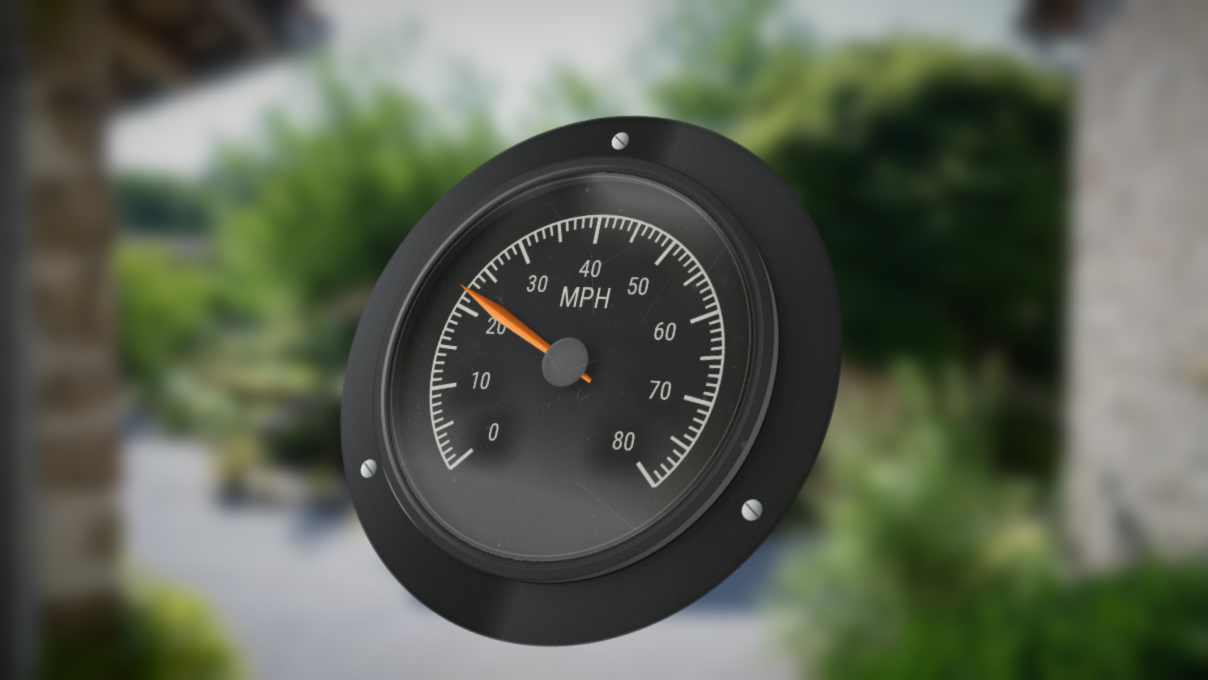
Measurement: 22 mph
